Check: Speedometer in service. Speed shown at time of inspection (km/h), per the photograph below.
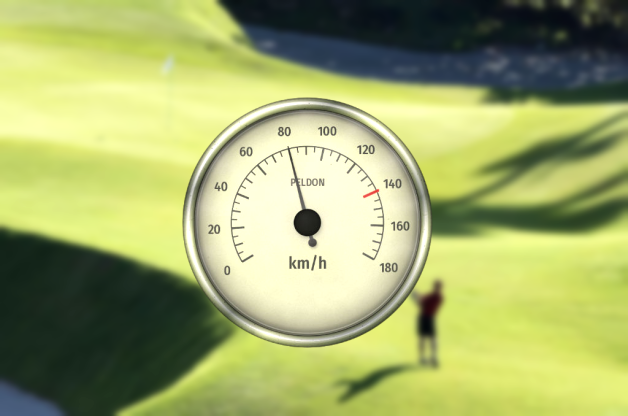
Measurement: 80 km/h
